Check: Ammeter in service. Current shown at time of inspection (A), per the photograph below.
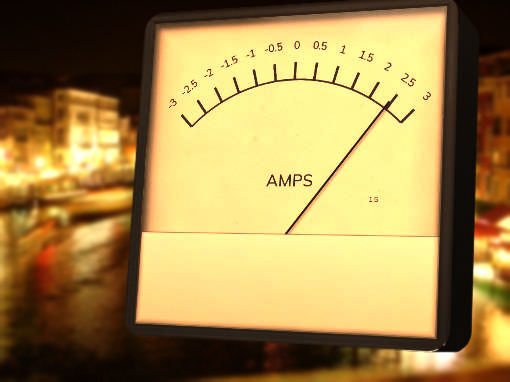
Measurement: 2.5 A
